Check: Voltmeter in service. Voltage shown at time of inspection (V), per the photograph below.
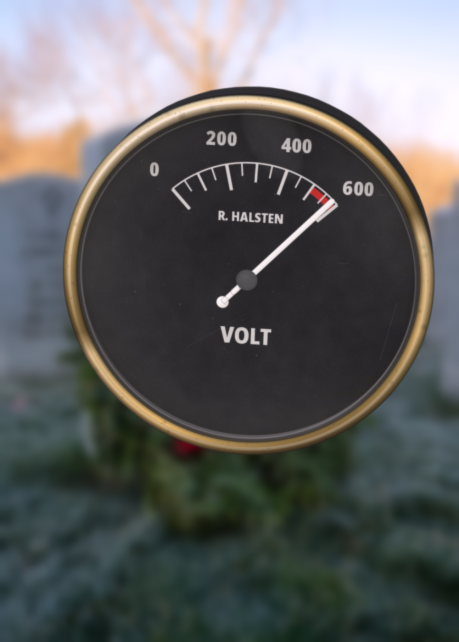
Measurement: 575 V
